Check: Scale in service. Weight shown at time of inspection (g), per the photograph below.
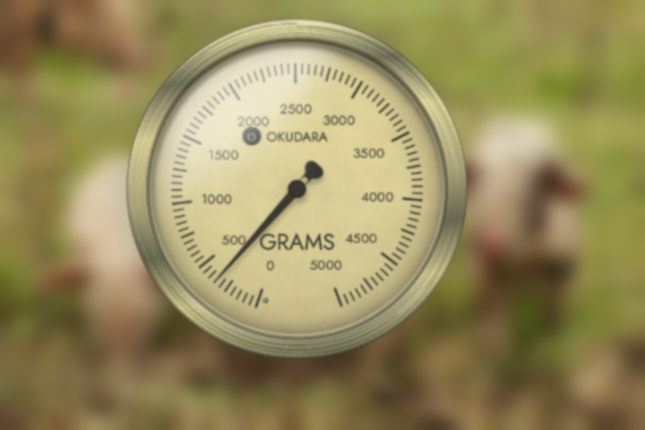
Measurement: 350 g
